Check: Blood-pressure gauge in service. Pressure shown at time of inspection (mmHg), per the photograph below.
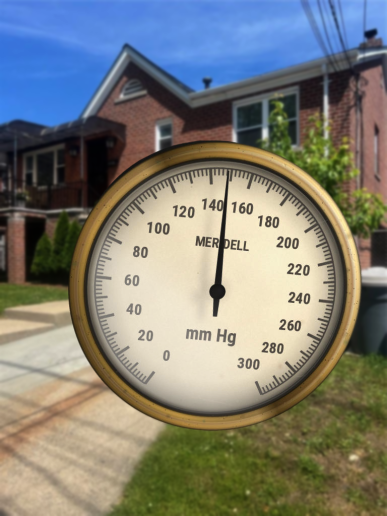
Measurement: 148 mmHg
